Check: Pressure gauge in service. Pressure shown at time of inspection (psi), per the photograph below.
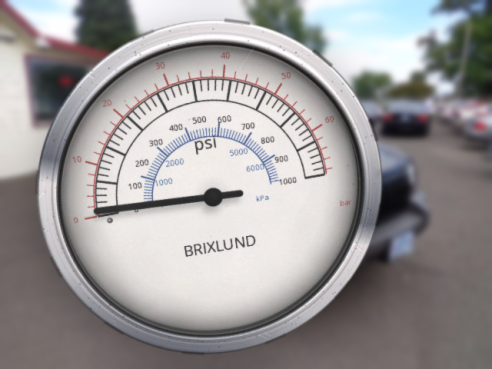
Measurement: 20 psi
